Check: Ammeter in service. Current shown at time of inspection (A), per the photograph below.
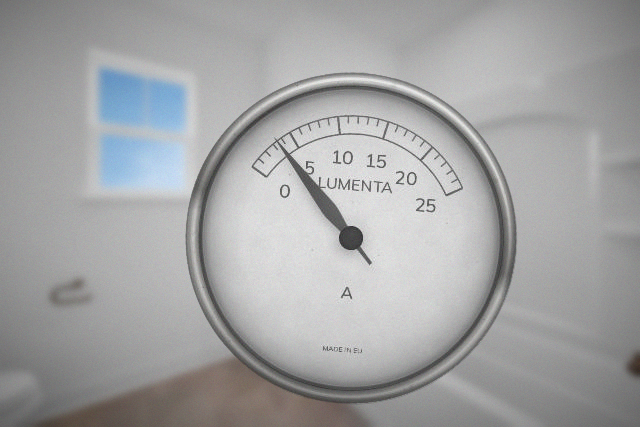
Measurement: 3.5 A
